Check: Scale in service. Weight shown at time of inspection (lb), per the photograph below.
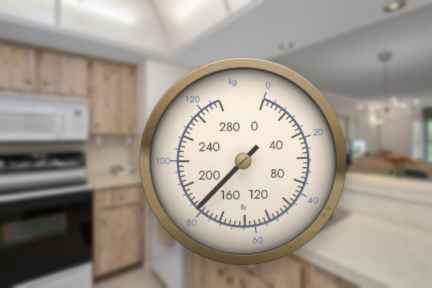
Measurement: 180 lb
